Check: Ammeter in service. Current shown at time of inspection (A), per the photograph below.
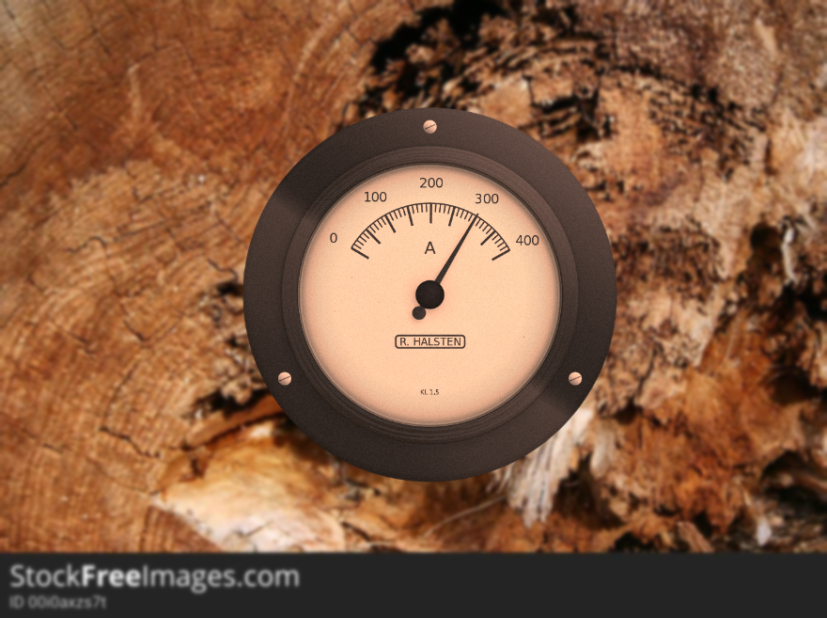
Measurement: 300 A
